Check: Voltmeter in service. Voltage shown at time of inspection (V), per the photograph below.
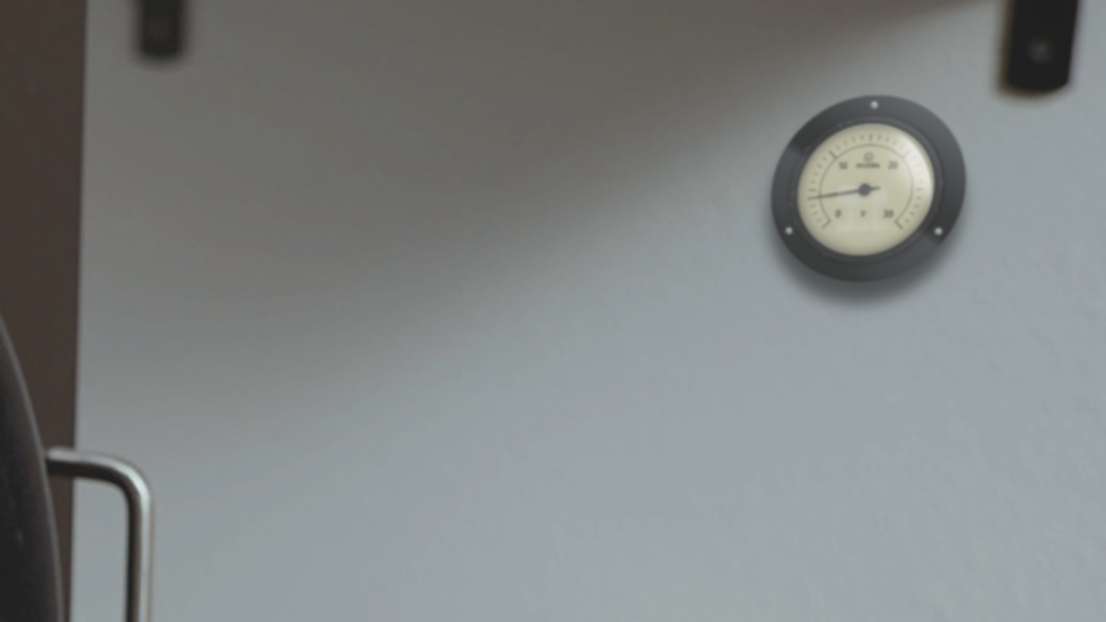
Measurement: 4 V
